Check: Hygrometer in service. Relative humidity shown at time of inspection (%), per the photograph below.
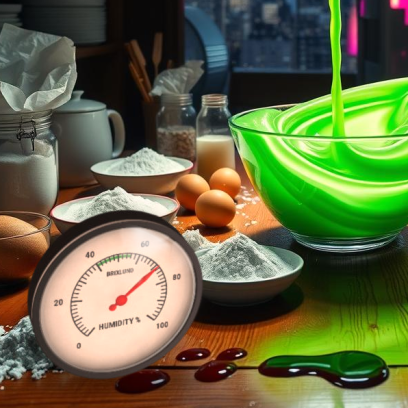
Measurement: 70 %
